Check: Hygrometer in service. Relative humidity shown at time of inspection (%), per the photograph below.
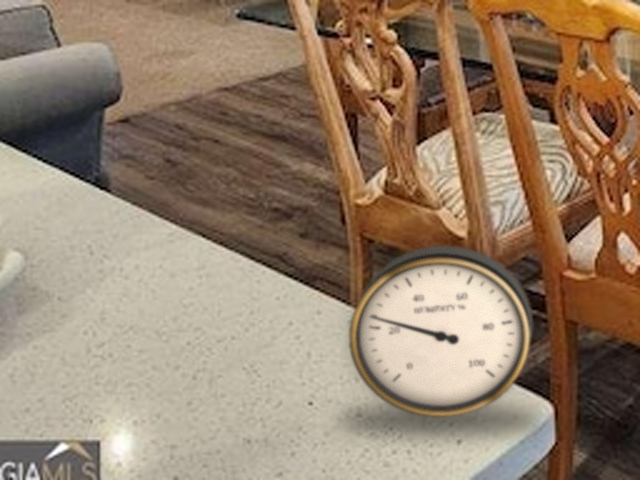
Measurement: 24 %
